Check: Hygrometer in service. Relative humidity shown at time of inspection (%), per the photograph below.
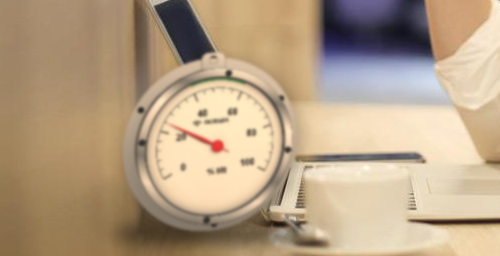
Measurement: 24 %
